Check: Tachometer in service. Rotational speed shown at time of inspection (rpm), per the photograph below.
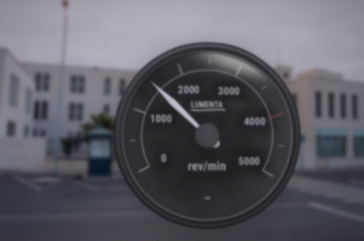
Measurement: 1500 rpm
